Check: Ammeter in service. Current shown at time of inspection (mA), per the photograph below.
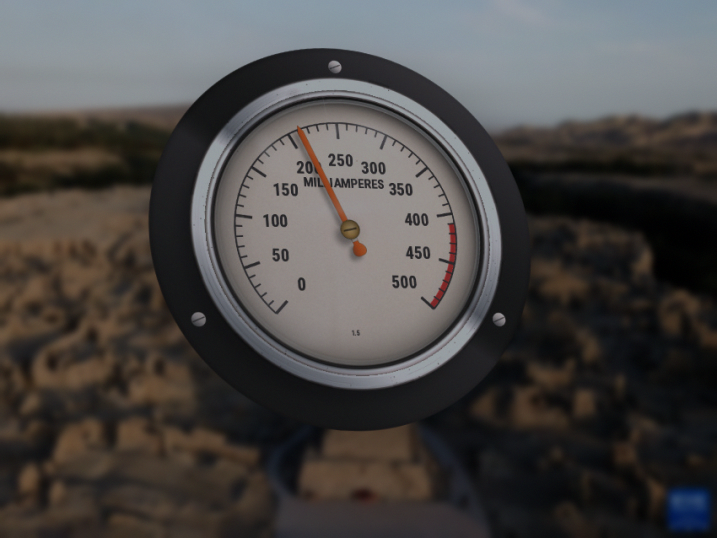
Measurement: 210 mA
